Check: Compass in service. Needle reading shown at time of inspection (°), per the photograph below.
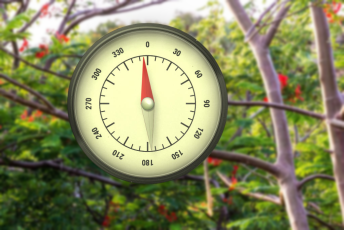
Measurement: 355 °
